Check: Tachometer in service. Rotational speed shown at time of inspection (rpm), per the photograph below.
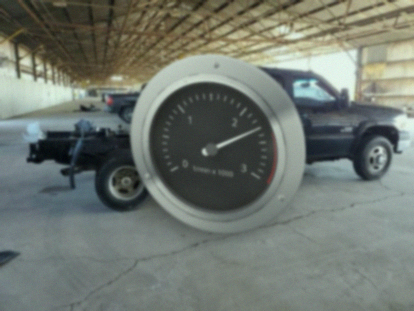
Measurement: 2300 rpm
